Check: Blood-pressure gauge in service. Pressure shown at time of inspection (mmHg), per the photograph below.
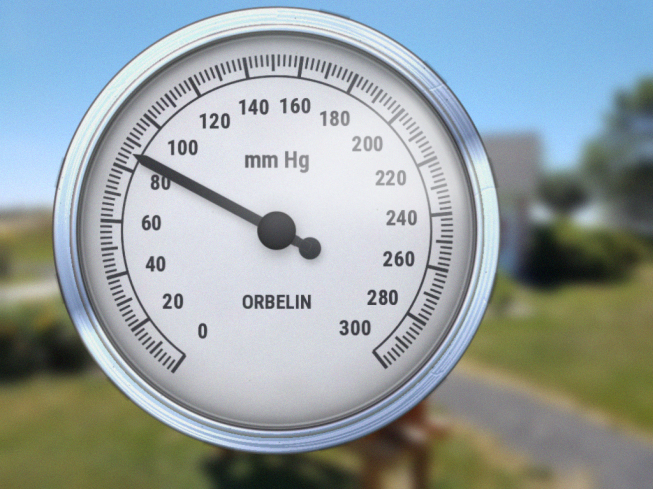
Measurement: 86 mmHg
